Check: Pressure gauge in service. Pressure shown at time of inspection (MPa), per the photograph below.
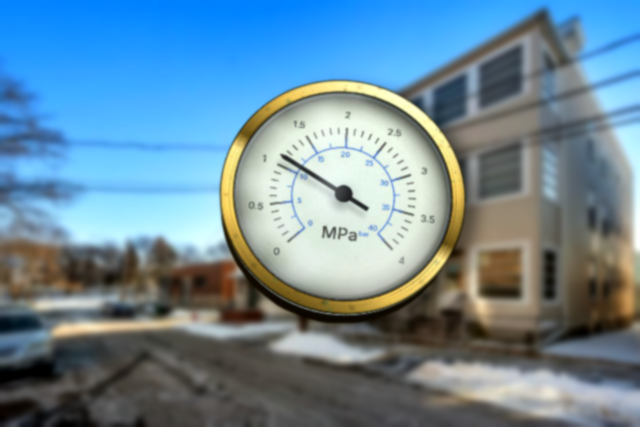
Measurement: 1.1 MPa
